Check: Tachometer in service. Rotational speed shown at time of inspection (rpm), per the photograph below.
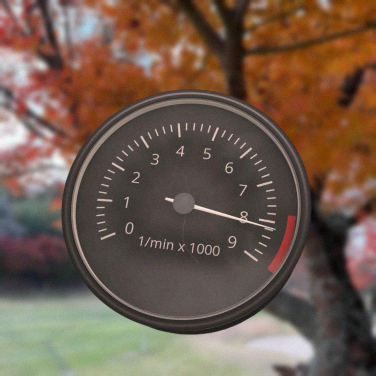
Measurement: 8200 rpm
